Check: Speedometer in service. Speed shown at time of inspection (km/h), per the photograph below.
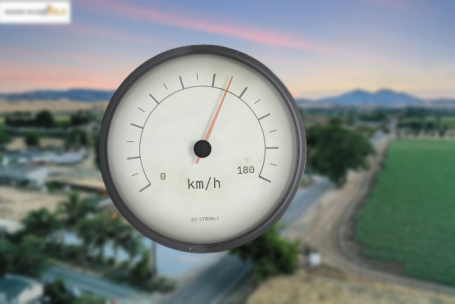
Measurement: 110 km/h
